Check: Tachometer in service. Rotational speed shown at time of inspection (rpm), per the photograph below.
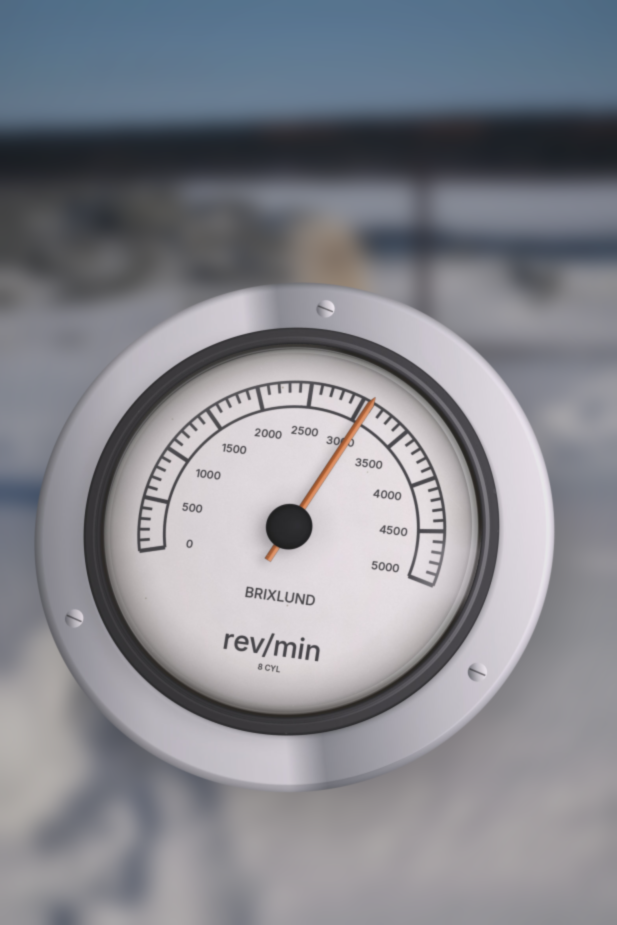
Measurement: 3100 rpm
